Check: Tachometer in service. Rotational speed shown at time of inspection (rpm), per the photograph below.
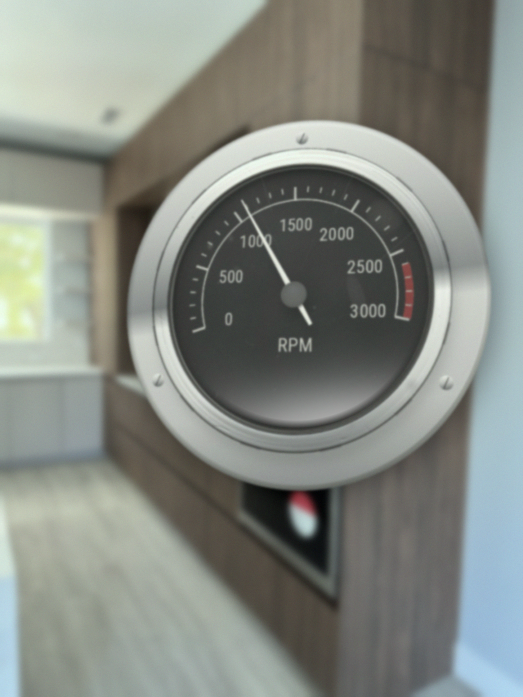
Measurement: 1100 rpm
